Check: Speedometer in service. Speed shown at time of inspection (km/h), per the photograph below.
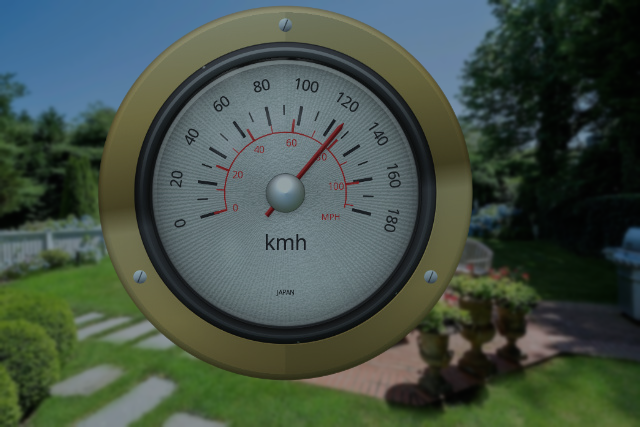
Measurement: 125 km/h
